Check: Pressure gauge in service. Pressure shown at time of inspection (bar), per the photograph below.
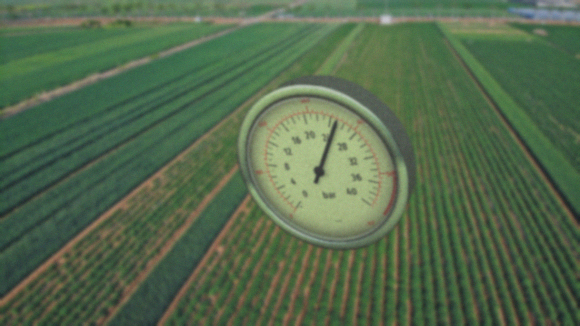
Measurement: 25 bar
